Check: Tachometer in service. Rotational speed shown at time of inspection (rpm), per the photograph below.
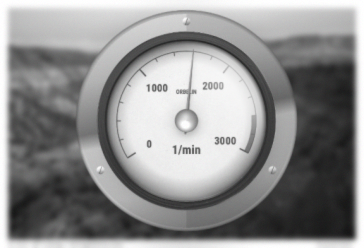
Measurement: 1600 rpm
